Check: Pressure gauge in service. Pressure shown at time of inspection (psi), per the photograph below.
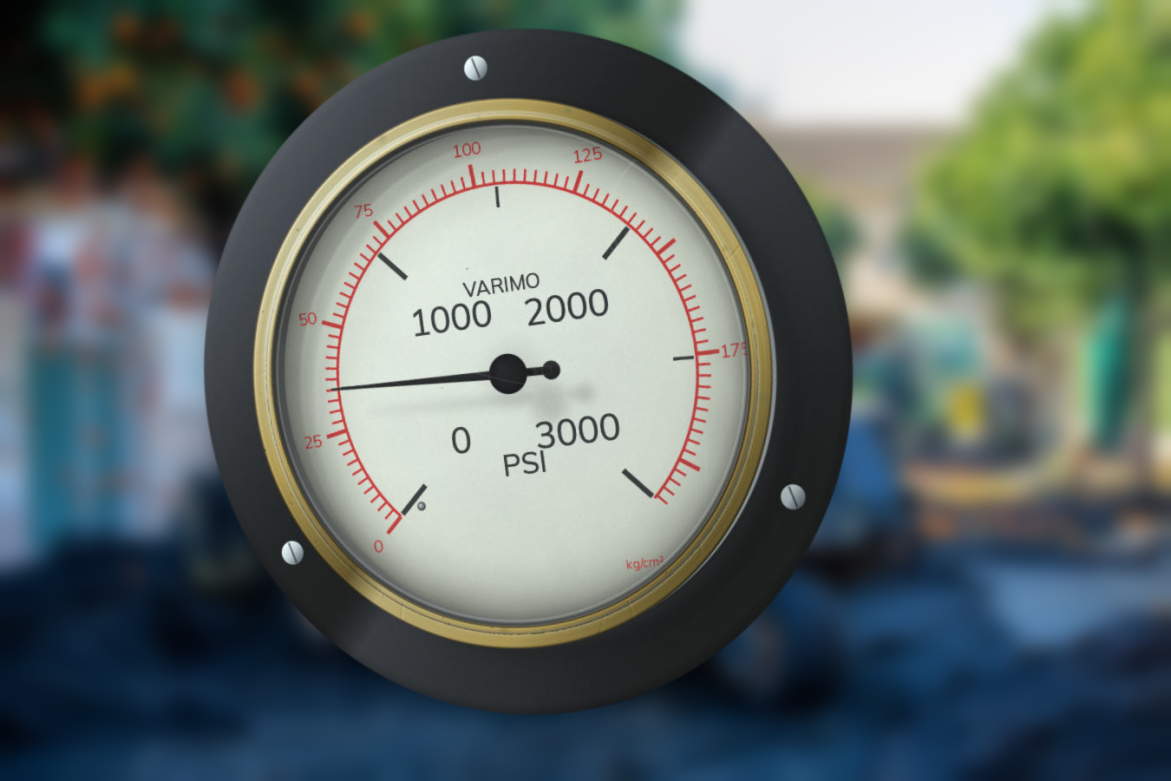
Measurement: 500 psi
